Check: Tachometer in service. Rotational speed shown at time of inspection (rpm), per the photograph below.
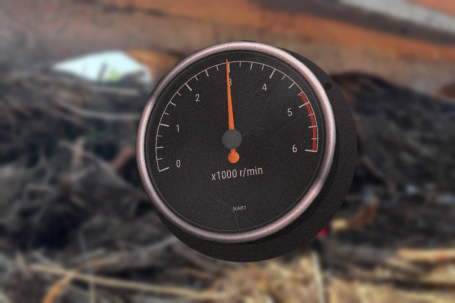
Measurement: 3000 rpm
